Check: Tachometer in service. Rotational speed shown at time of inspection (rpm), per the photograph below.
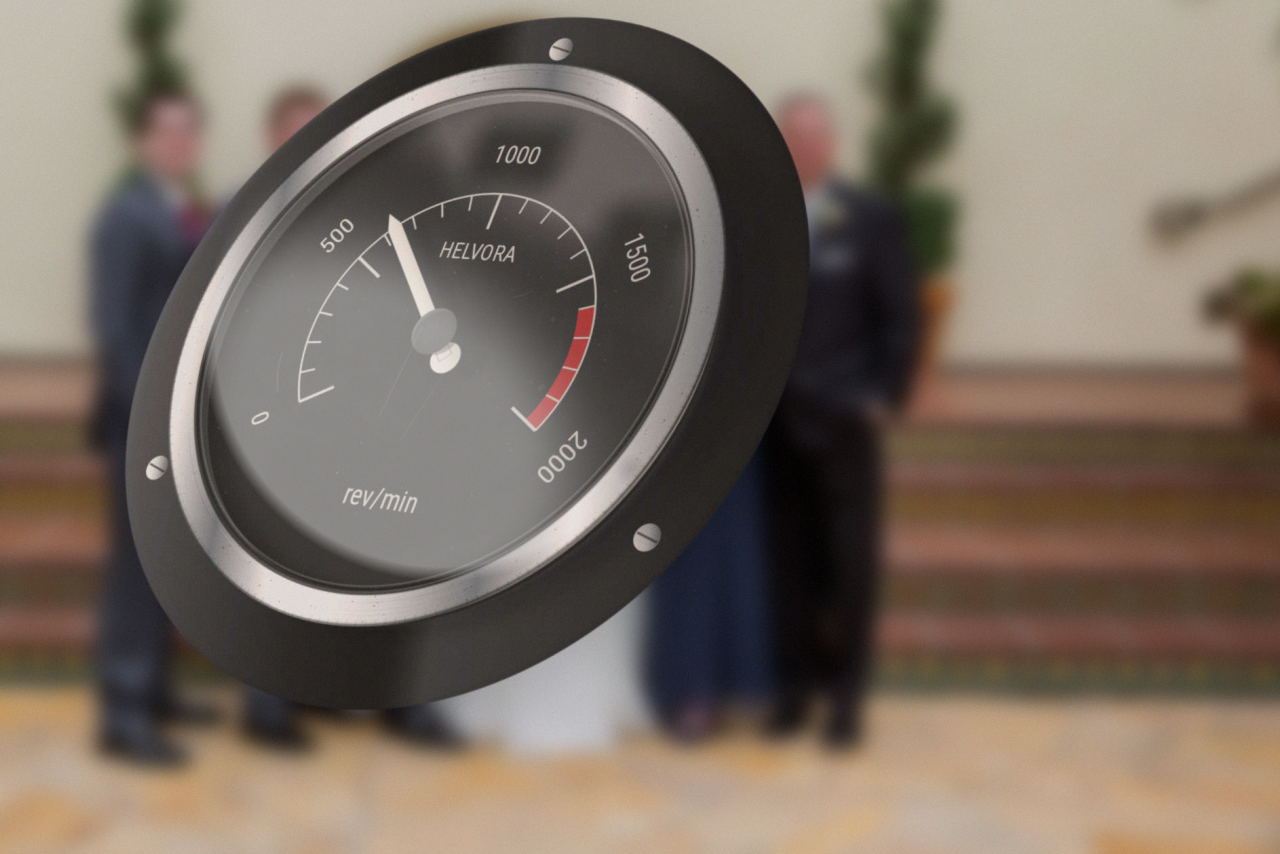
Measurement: 650 rpm
